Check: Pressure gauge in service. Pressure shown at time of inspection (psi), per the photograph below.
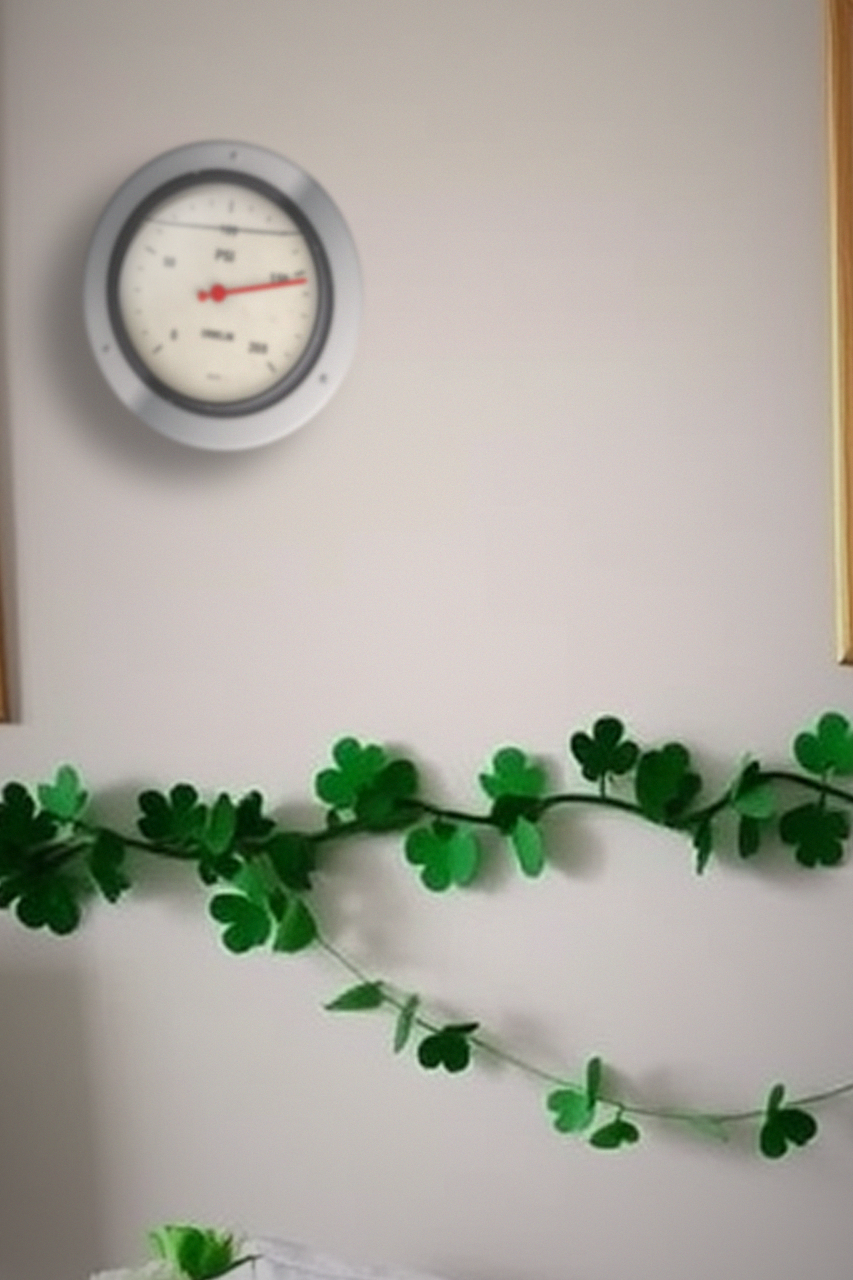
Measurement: 155 psi
